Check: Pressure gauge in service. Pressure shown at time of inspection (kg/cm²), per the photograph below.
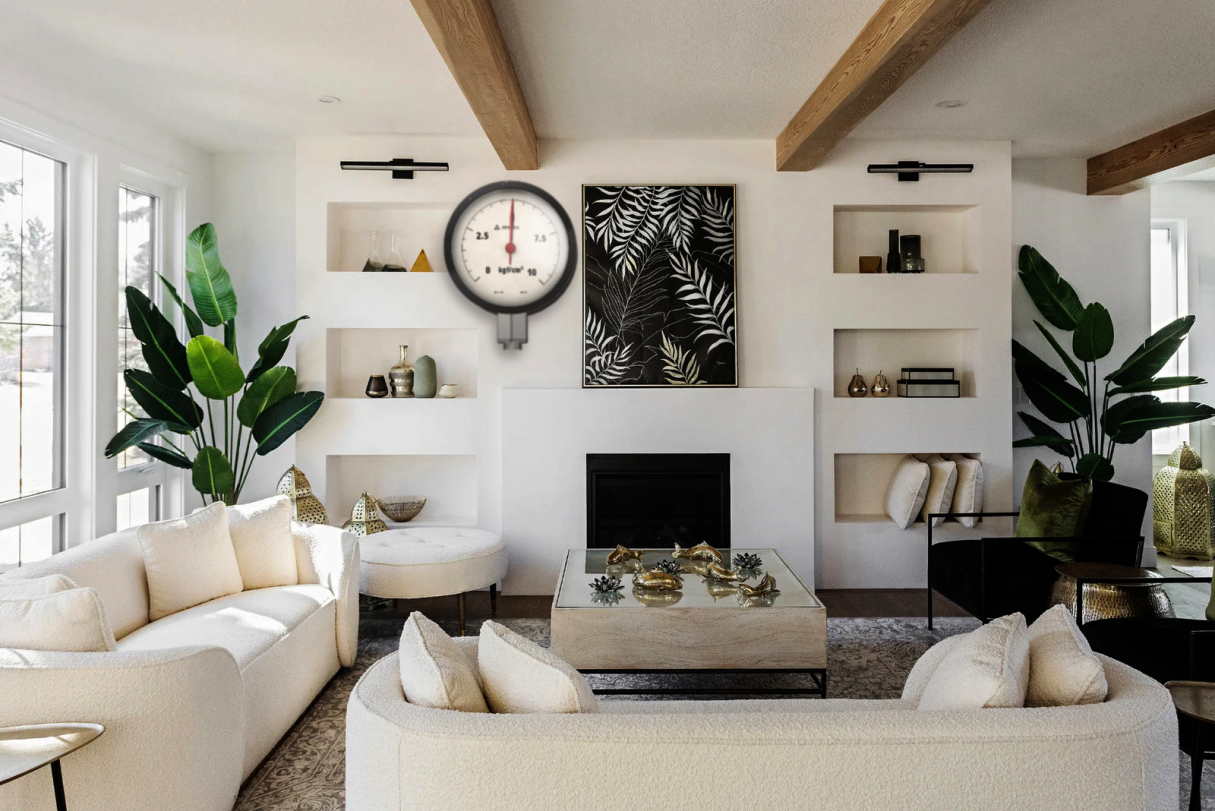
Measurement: 5 kg/cm²
